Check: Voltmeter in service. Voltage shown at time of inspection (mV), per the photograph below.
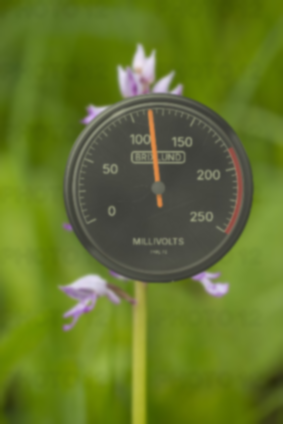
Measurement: 115 mV
